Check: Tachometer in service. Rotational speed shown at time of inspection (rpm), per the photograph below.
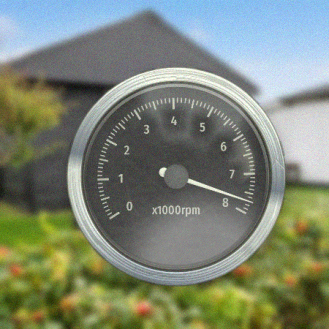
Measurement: 7700 rpm
